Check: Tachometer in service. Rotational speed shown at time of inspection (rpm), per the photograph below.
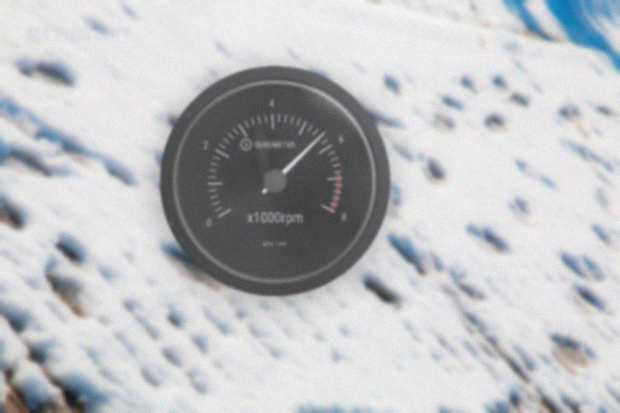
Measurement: 5600 rpm
